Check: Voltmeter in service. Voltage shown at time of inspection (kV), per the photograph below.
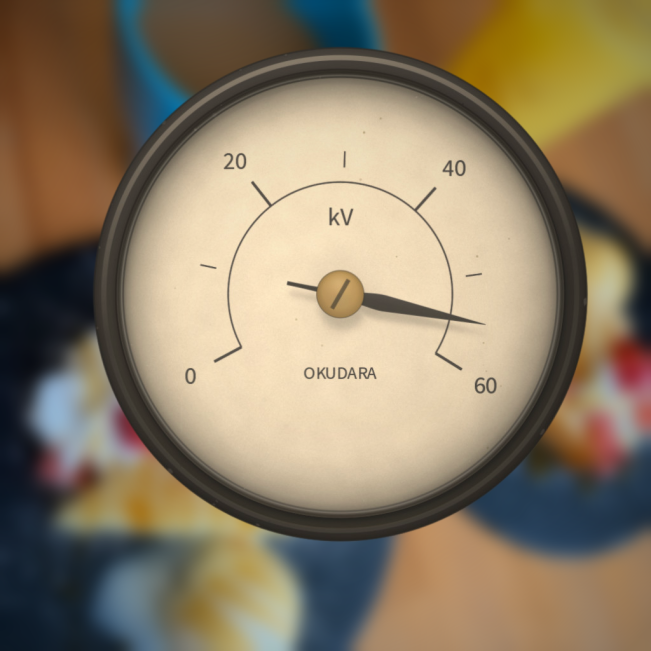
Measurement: 55 kV
